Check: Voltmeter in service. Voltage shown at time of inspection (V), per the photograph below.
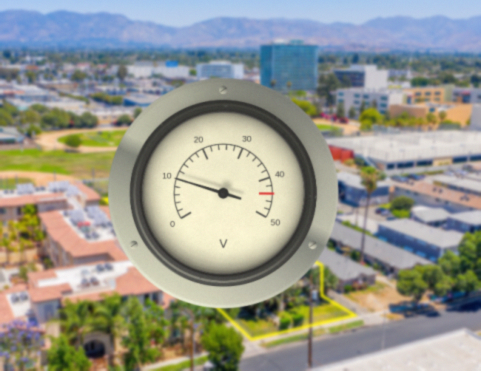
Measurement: 10 V
